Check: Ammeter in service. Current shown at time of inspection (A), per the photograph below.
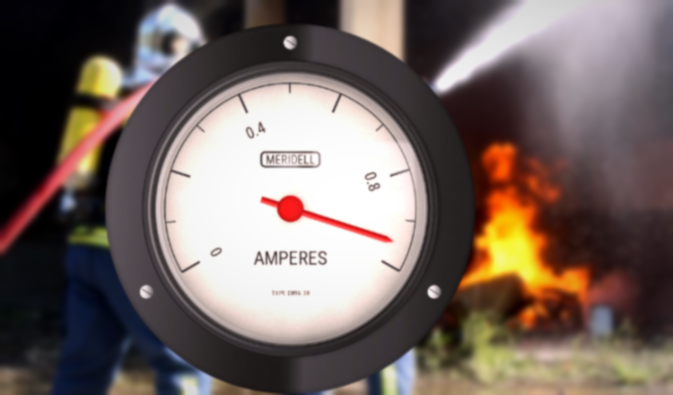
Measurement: 0.95 A
